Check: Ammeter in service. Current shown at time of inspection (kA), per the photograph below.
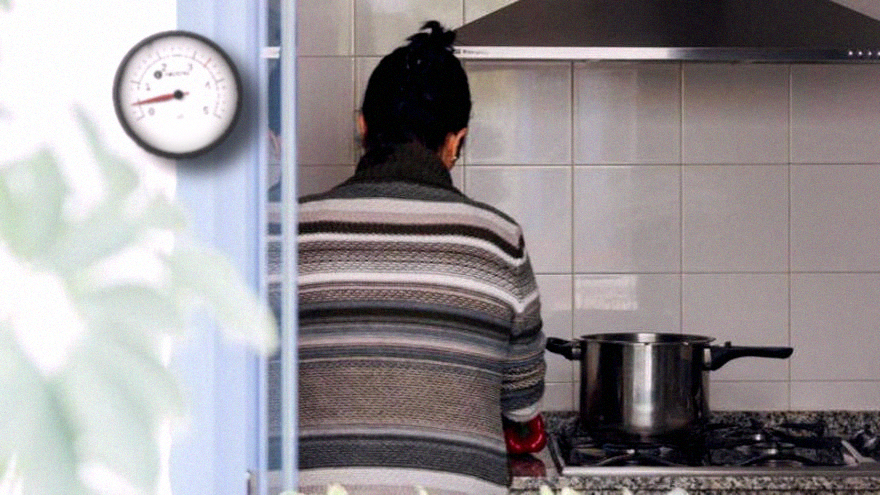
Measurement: 0.4 kA
